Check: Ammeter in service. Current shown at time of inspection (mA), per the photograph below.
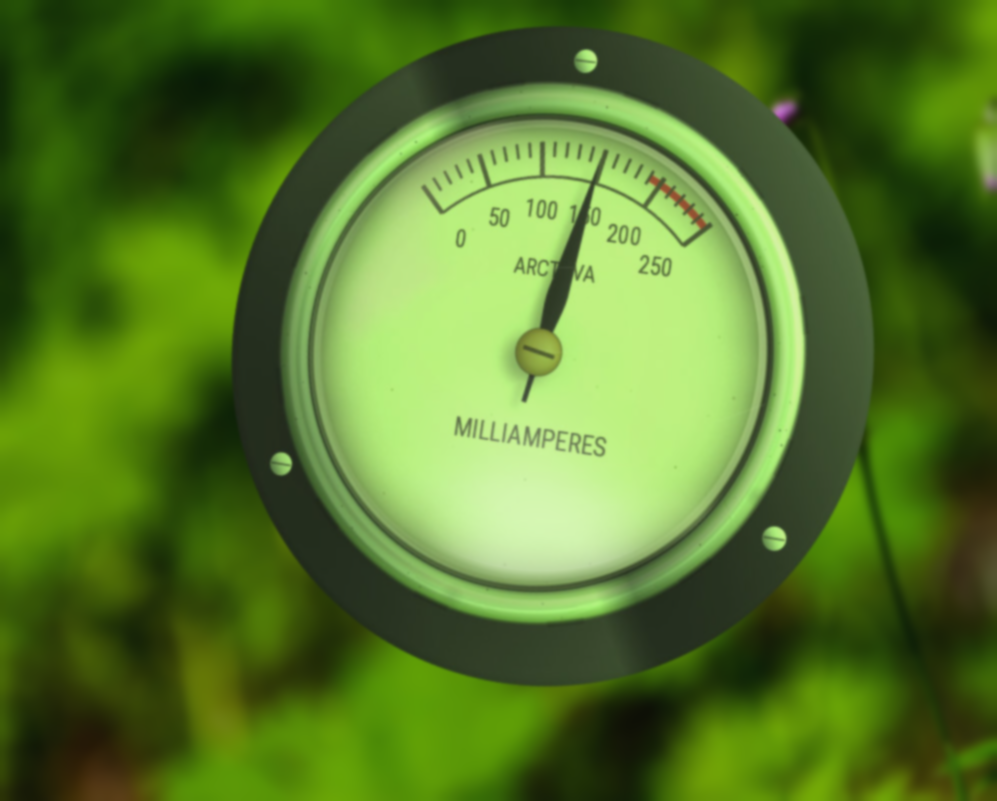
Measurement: 150 mA
